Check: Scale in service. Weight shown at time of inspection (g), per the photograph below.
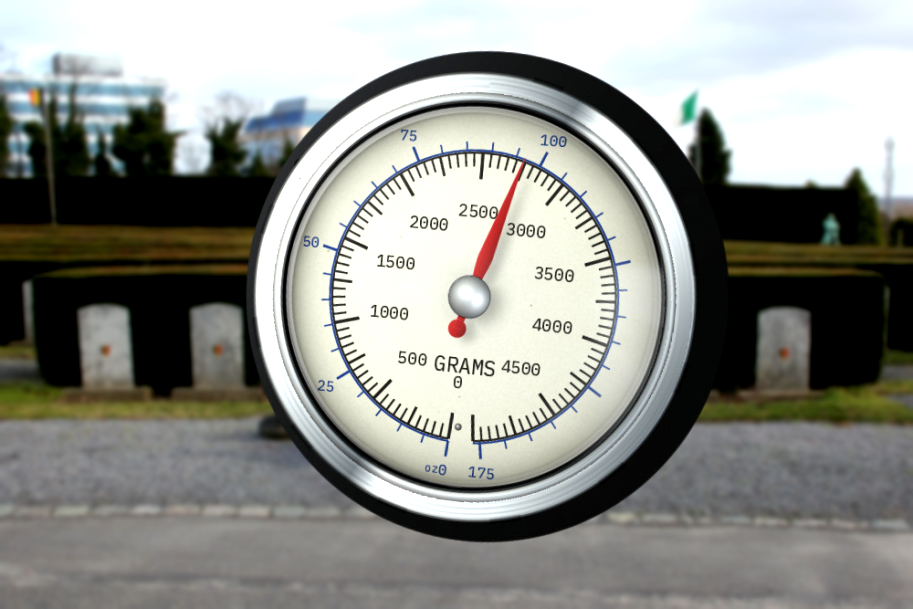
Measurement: 2750 g
